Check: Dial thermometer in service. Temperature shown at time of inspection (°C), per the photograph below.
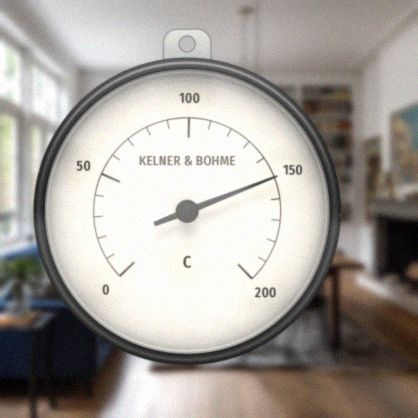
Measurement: 150 °C
